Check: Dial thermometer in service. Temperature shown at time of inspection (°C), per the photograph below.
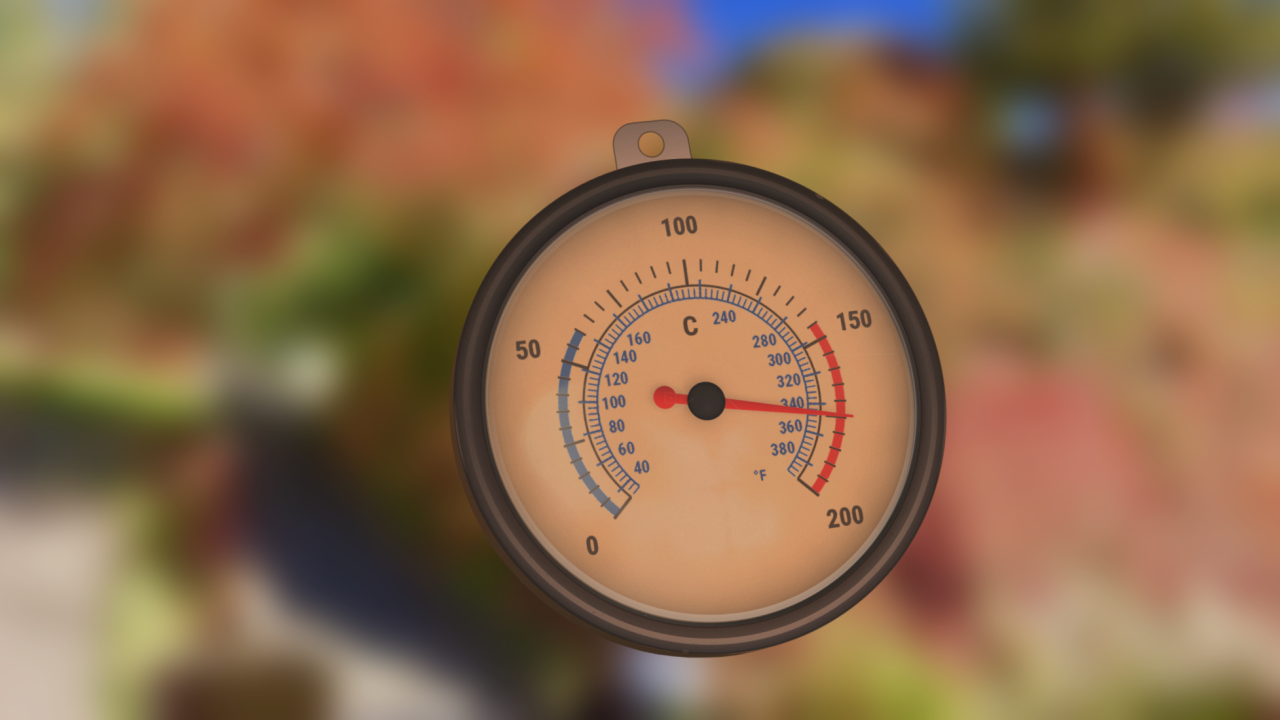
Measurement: 175 °C
